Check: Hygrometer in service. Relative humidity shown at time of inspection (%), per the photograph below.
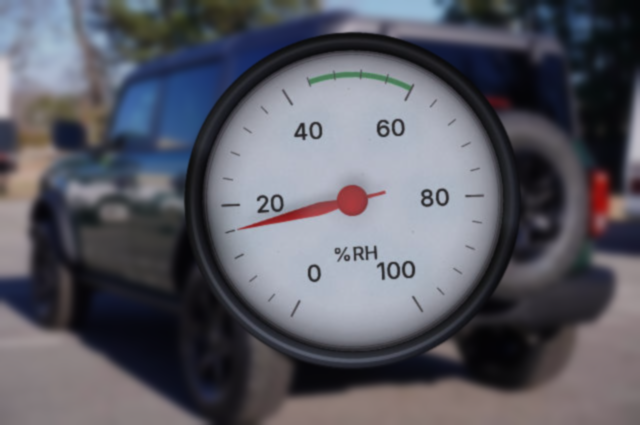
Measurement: 16 %
